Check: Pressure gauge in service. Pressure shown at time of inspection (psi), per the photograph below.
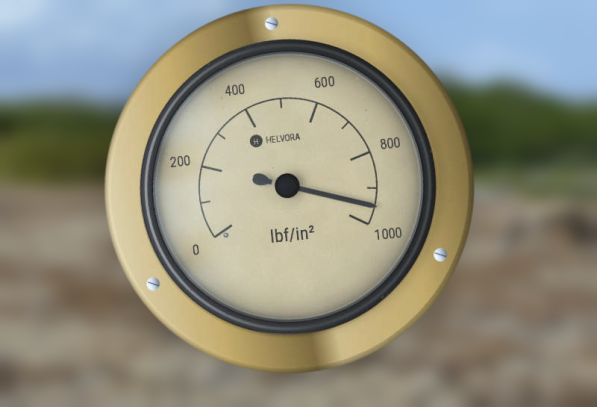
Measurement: 950 psi
